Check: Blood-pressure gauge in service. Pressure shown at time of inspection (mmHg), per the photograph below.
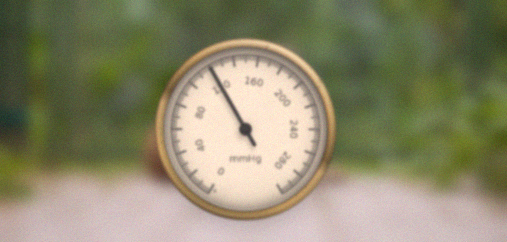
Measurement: 120 mmHg
